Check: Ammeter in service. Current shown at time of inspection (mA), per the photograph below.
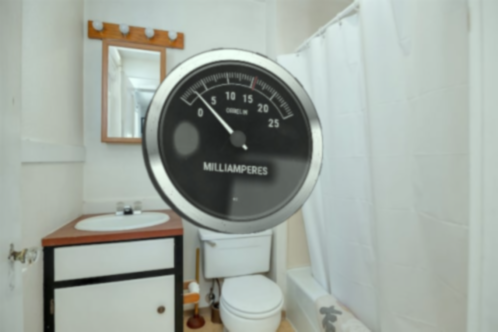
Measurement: 2.5 mA
